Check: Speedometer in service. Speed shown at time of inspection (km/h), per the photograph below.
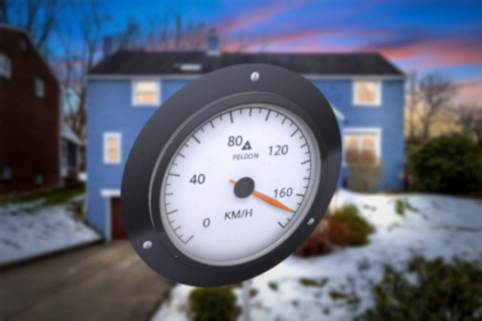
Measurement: 170 km/h
